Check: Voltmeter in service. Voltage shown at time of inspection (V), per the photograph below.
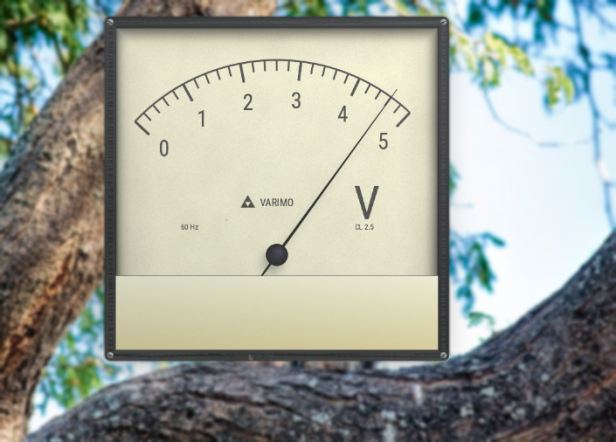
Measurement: 4.6 V
